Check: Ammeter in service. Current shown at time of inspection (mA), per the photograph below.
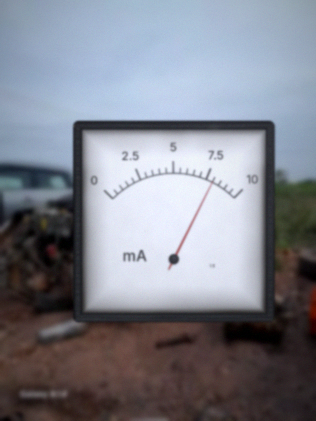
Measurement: 8 mA
